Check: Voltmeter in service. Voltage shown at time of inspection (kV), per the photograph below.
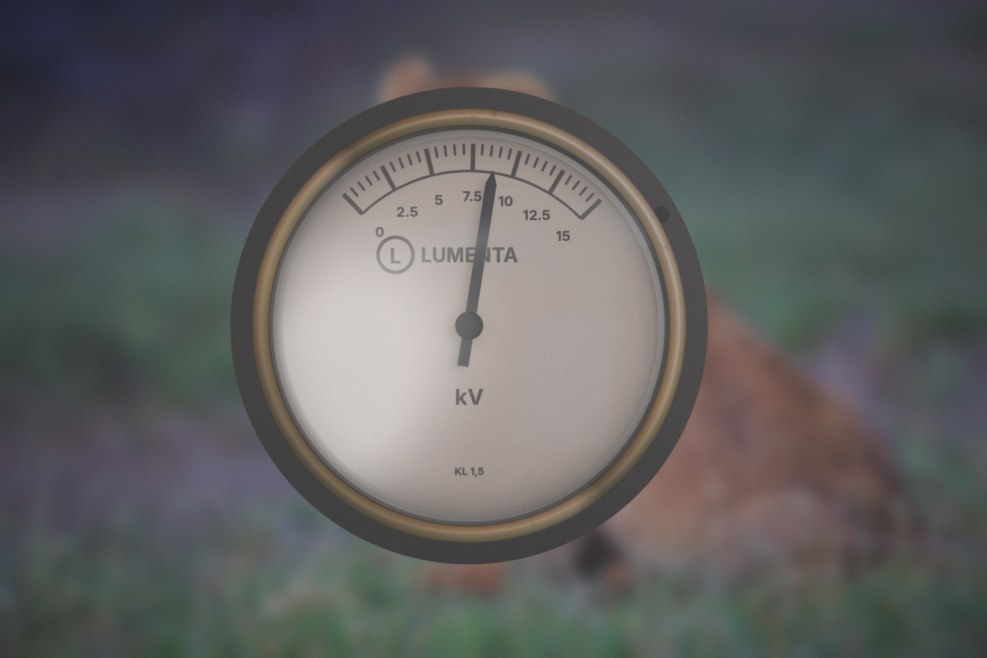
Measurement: 8.75 kV
